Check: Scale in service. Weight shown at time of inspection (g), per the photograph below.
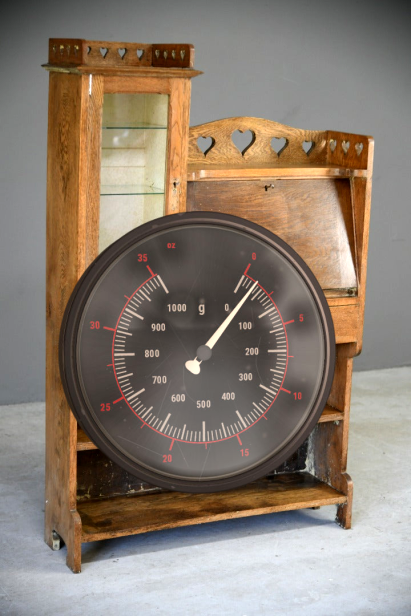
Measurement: 30 g
